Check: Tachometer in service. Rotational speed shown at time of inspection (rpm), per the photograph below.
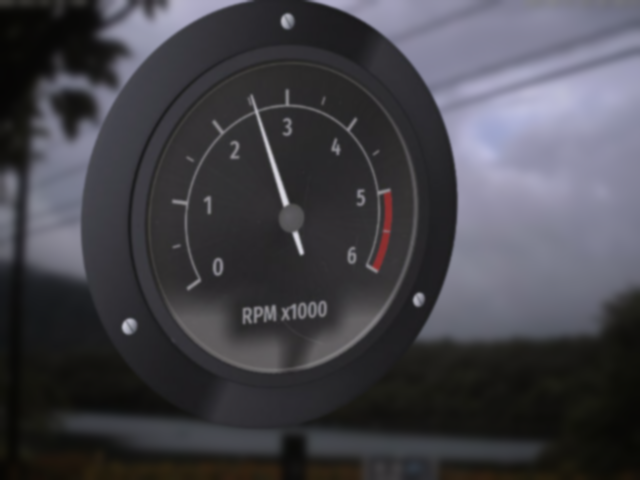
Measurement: 2500 rpm
